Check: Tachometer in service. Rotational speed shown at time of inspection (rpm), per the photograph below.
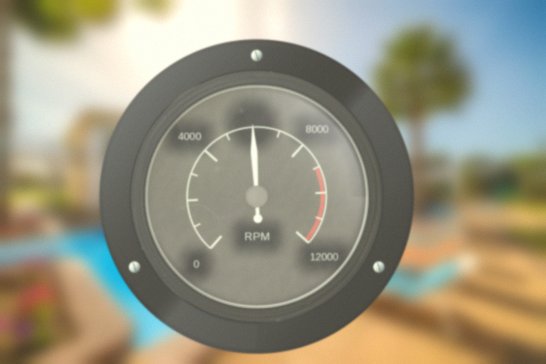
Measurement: 6000 rpm
